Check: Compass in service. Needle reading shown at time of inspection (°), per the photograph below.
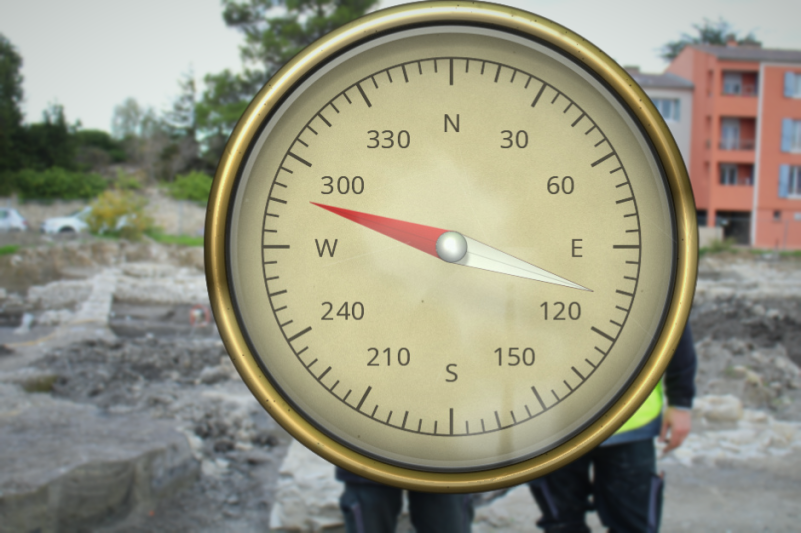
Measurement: 287.5 °
